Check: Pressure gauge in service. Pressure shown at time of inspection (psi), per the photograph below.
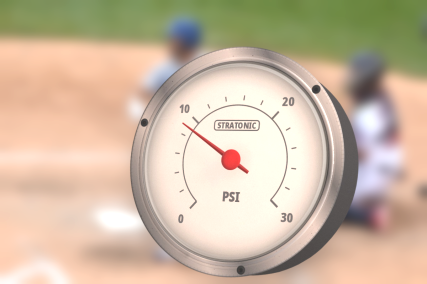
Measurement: 9 psi
